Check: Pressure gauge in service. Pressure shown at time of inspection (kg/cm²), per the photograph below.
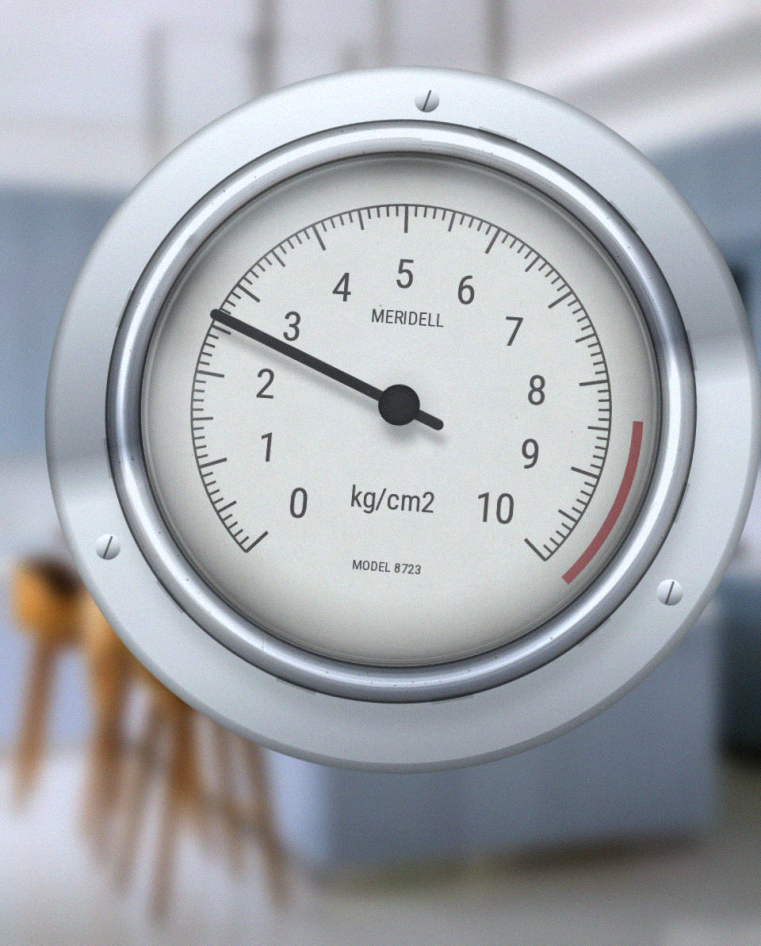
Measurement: 2.6 kg/cm²
